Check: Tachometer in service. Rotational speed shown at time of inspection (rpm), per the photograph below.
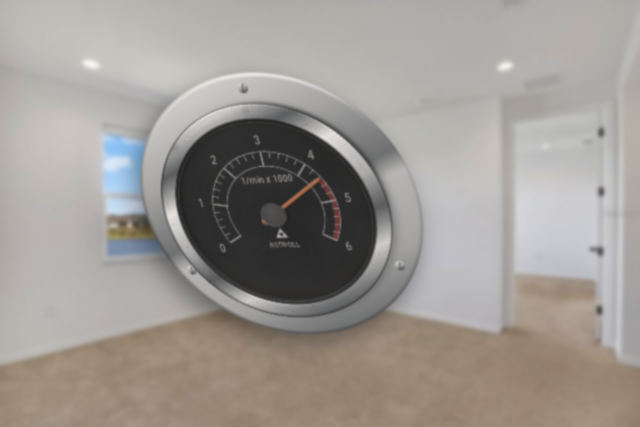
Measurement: 4400 rpm
